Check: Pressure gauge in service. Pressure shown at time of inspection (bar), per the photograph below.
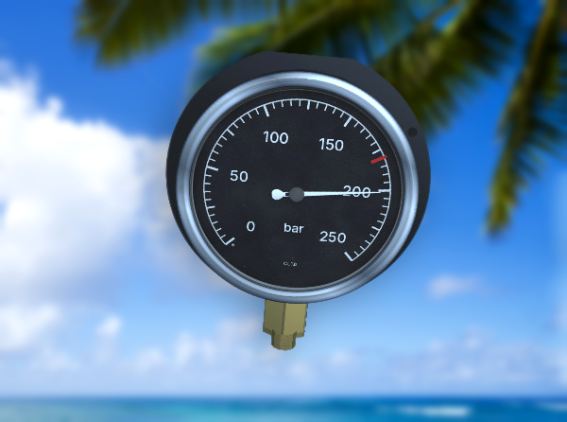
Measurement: 200 bar
